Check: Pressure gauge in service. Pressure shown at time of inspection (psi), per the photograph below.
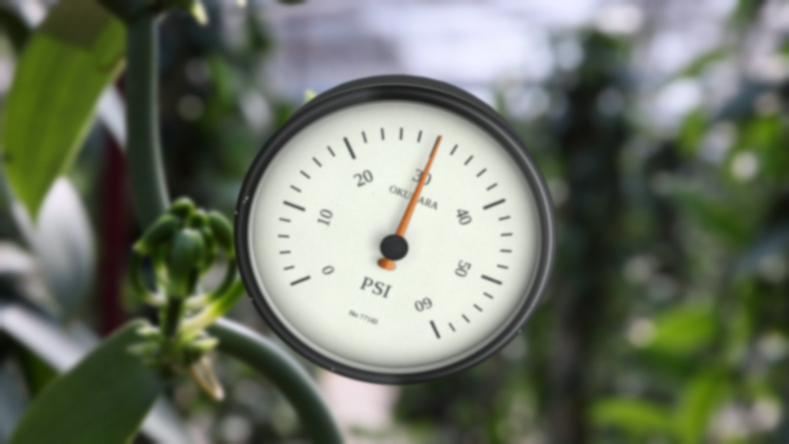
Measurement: 30 psi
